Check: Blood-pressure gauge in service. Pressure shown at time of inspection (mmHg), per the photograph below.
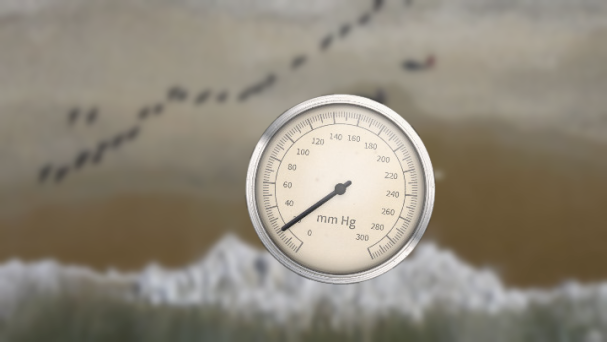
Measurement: 20 mmHg
